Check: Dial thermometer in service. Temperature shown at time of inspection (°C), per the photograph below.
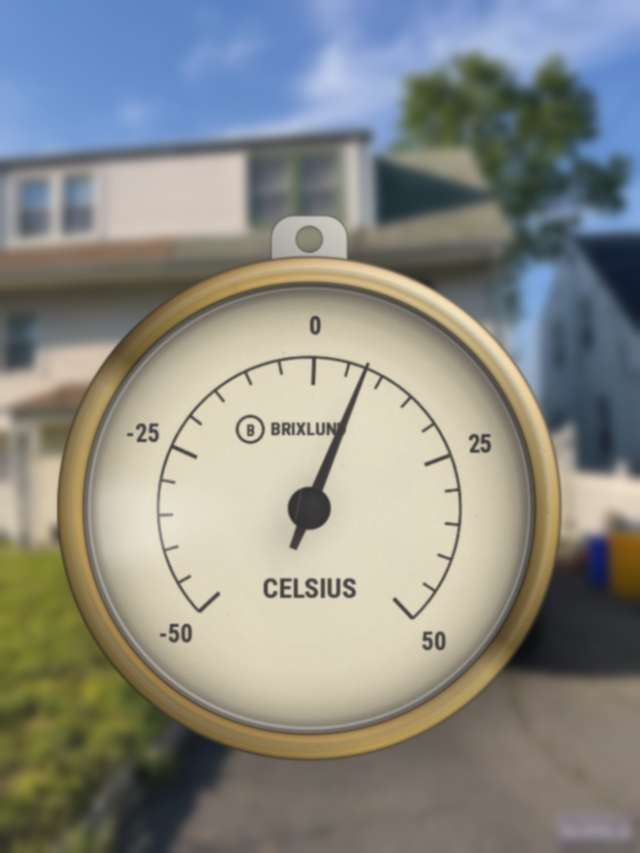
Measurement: 7.5 °C
